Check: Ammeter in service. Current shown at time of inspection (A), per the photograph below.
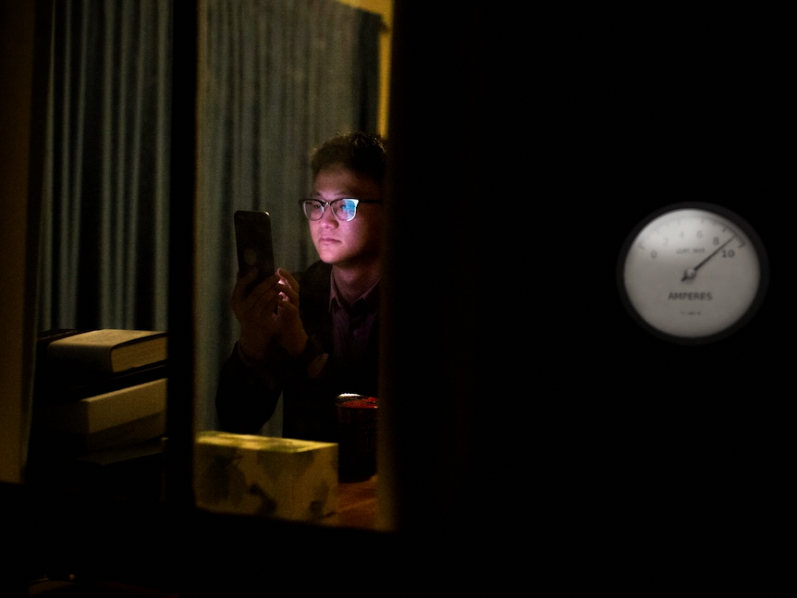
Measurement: 9 A
